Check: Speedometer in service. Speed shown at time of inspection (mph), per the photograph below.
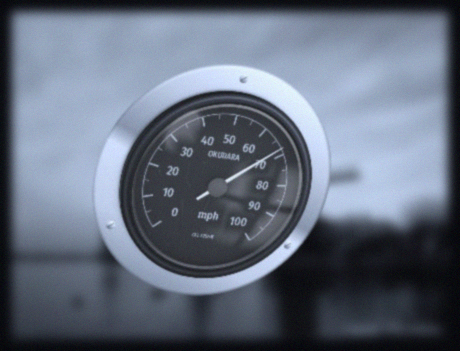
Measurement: 67.5 mph
